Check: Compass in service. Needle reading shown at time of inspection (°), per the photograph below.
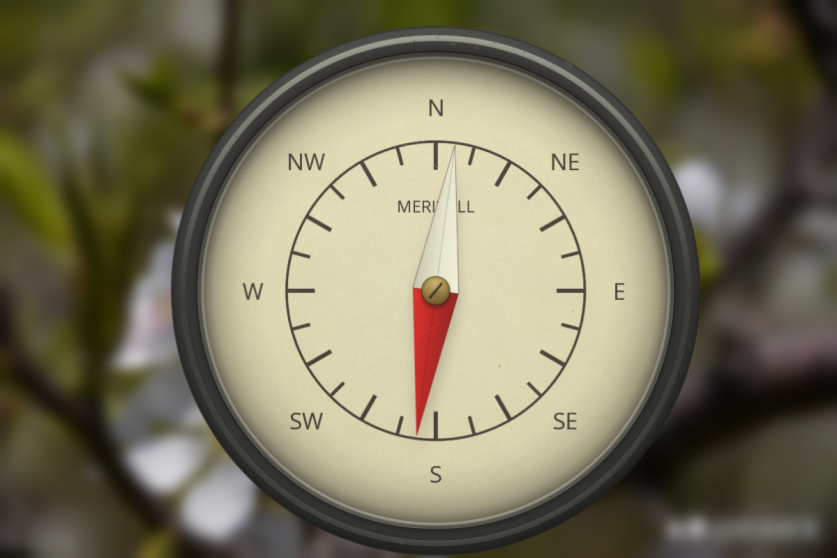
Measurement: 187.5 °
